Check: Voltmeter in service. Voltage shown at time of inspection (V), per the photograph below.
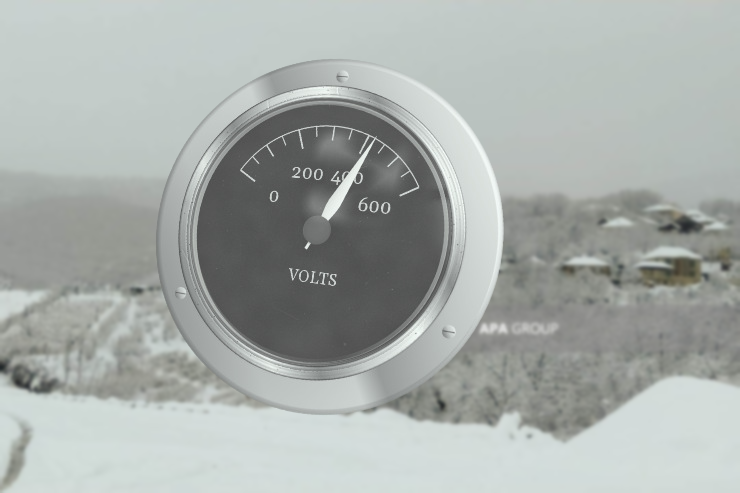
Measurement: 425 V
